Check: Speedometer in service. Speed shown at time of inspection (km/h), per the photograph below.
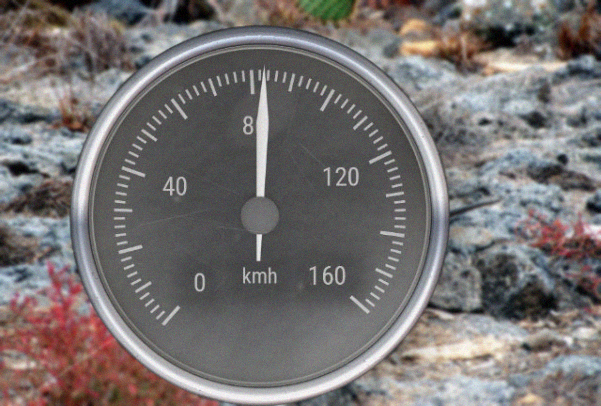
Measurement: 83 km/h
